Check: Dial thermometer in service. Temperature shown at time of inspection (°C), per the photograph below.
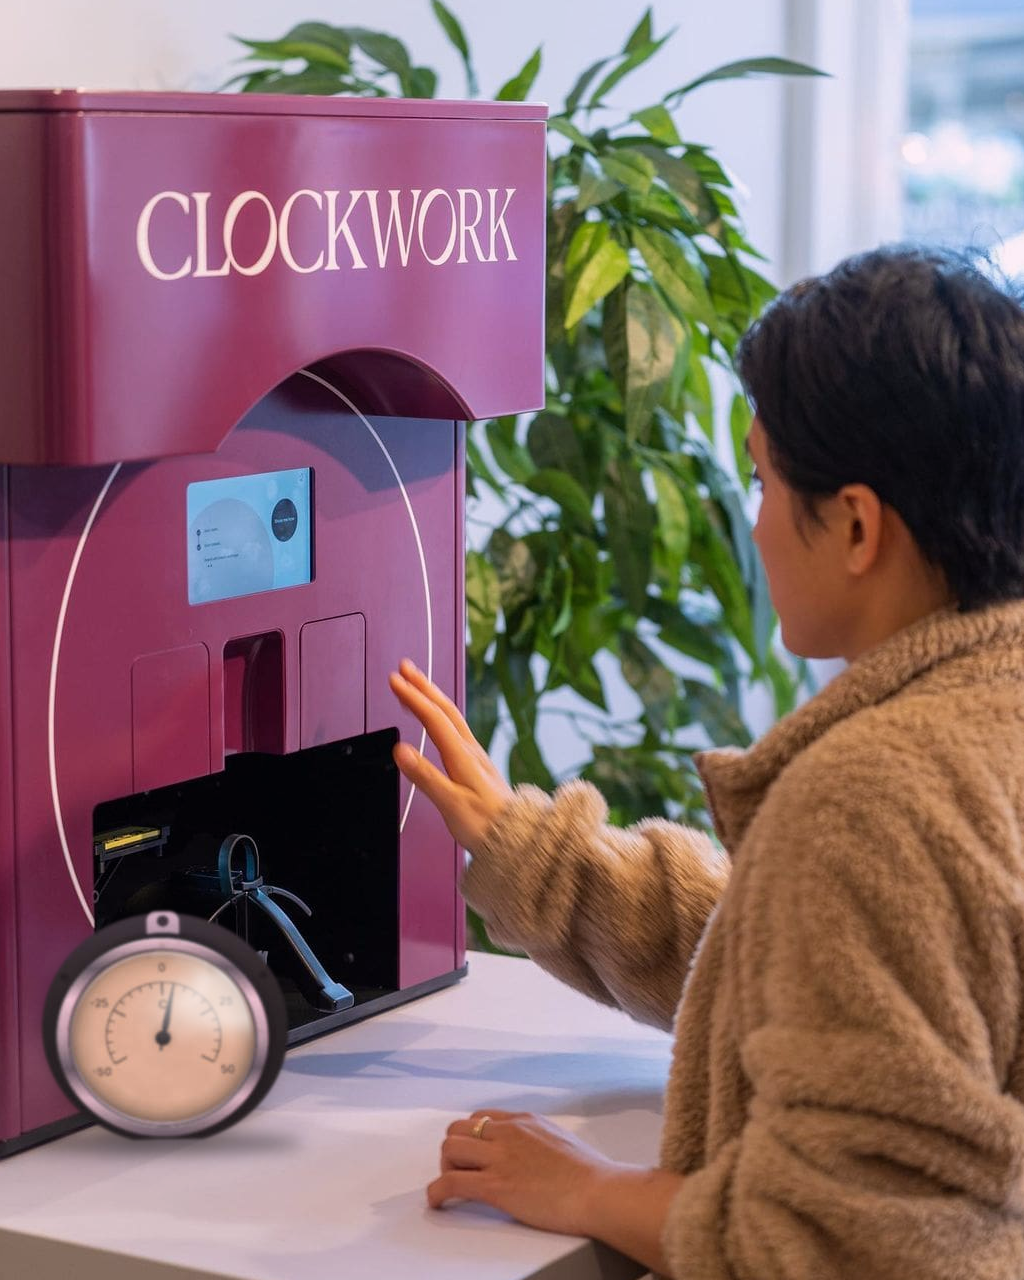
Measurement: 5 °C
